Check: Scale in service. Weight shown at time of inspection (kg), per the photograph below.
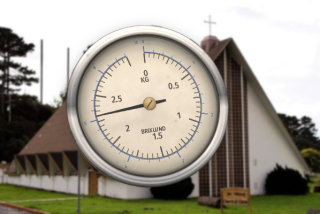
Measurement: 2.3 kg
